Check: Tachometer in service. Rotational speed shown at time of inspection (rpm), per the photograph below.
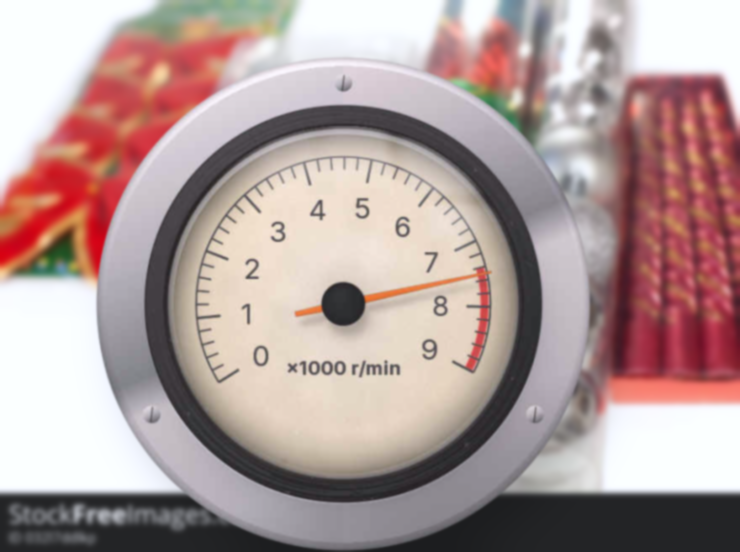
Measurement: 7500 rpm
